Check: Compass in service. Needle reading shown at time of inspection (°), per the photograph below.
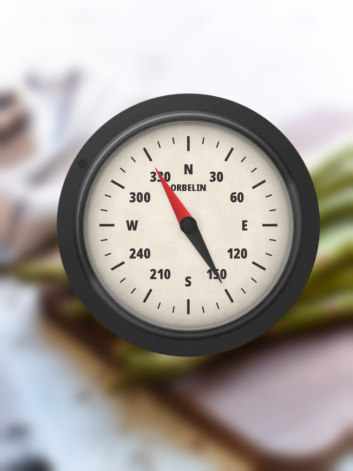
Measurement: 330 °
